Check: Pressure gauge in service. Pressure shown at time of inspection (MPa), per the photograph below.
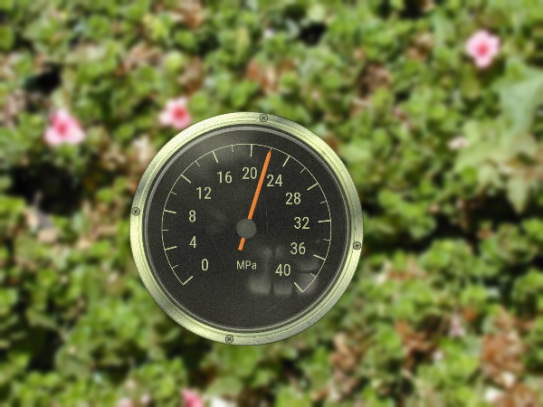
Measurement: 22 MPa
